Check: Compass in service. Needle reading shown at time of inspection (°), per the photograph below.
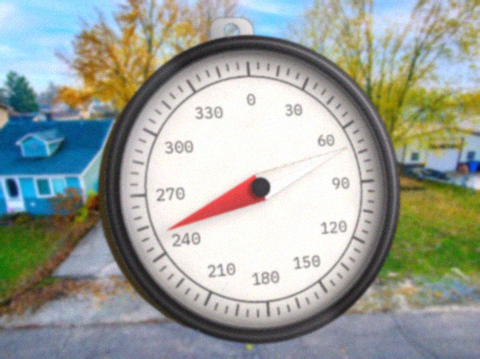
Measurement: 250 °
